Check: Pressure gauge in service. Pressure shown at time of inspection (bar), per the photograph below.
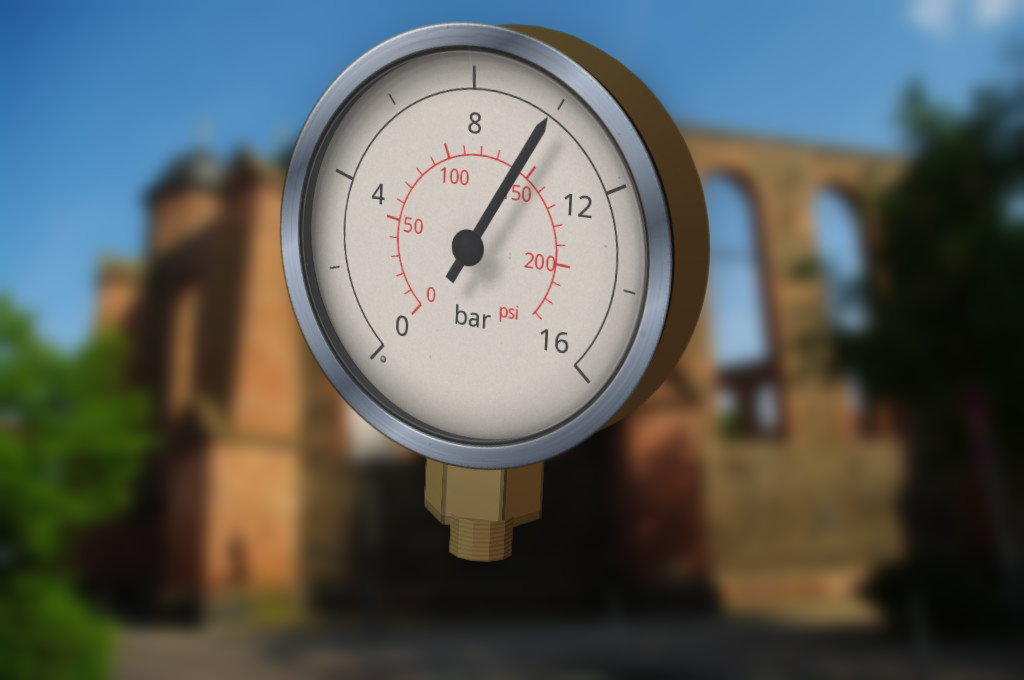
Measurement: 10 bar
